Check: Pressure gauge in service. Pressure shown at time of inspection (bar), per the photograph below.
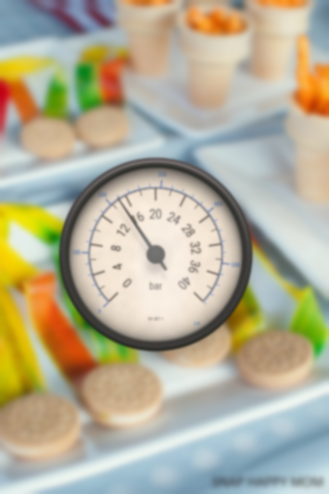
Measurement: 15 bar
